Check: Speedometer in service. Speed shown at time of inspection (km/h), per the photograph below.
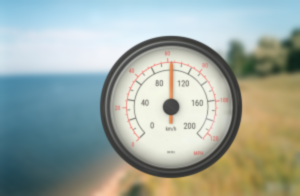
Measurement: 100 km/h
